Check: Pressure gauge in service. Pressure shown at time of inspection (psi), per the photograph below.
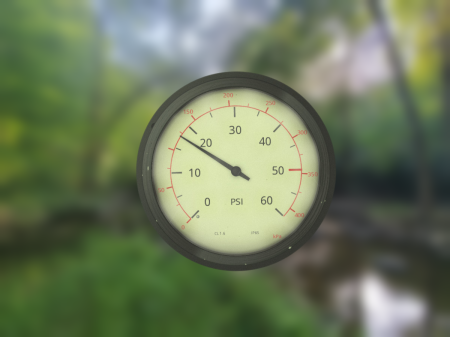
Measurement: 17.5 psi
